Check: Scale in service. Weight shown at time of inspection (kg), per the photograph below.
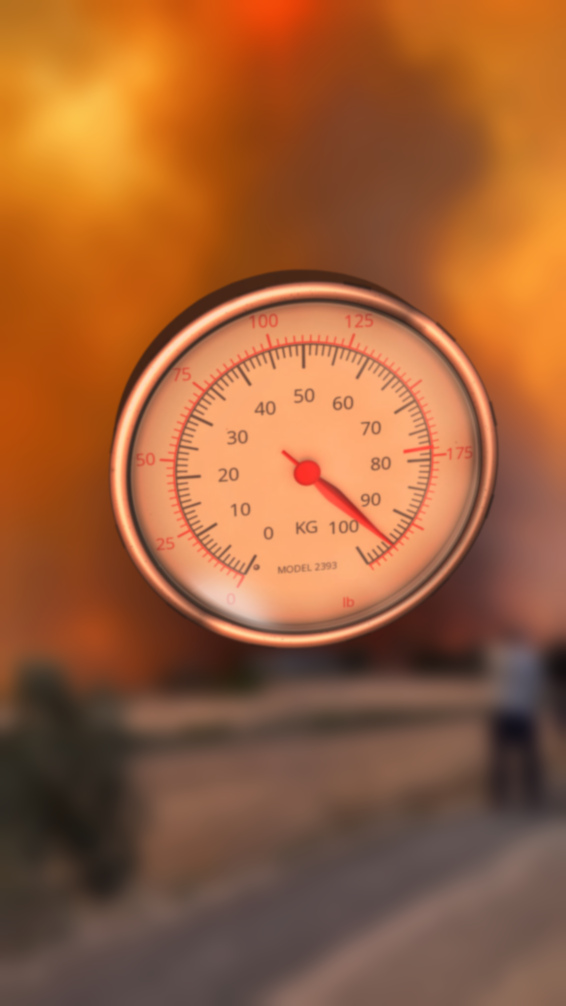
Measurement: 95 kg
